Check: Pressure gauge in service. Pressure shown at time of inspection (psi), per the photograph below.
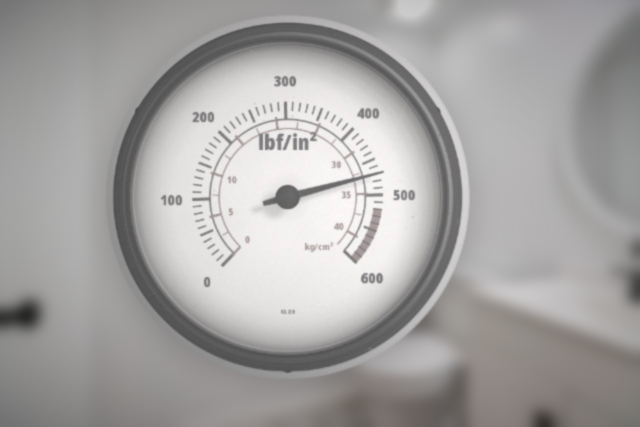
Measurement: 470 psi
